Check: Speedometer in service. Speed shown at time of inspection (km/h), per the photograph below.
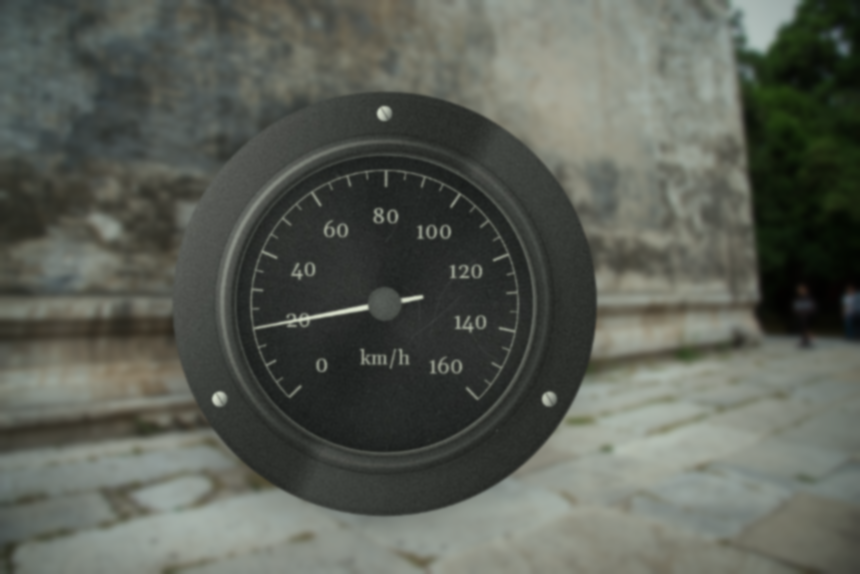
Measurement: 20 km/h
